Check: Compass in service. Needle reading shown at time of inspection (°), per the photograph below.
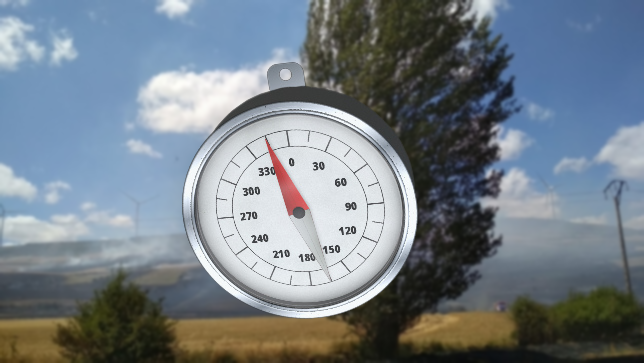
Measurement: 345 °
